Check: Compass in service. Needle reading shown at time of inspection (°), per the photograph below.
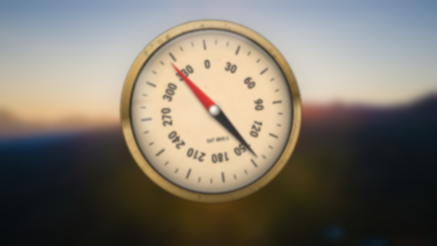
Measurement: 325 °
